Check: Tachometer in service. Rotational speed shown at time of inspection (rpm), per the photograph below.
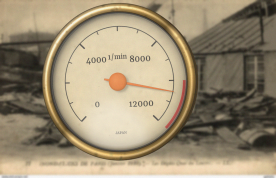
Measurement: 10500 rpm
